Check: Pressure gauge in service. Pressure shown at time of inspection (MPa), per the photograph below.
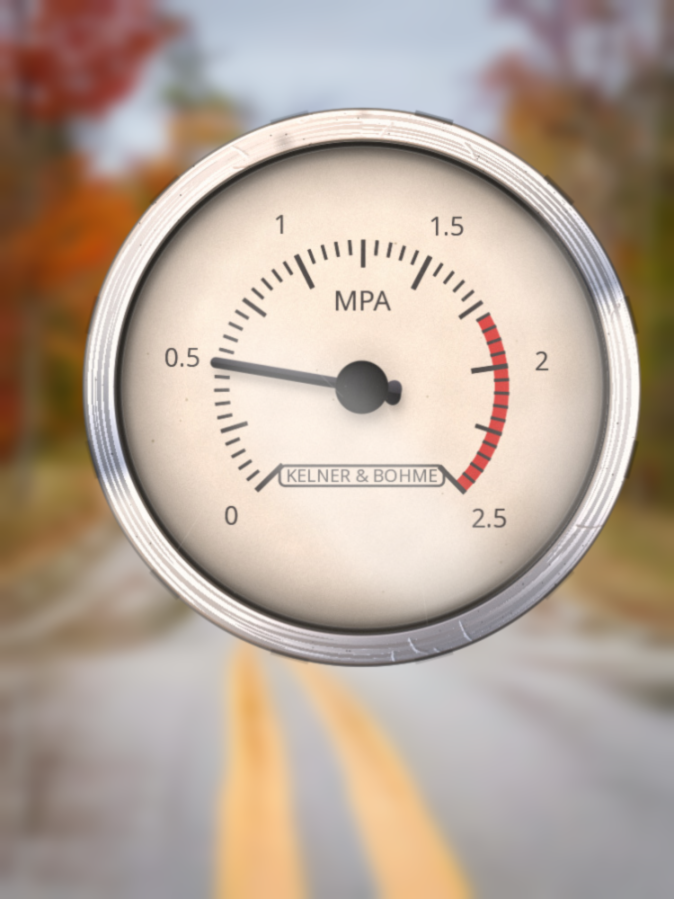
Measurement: 0.5 MPa
